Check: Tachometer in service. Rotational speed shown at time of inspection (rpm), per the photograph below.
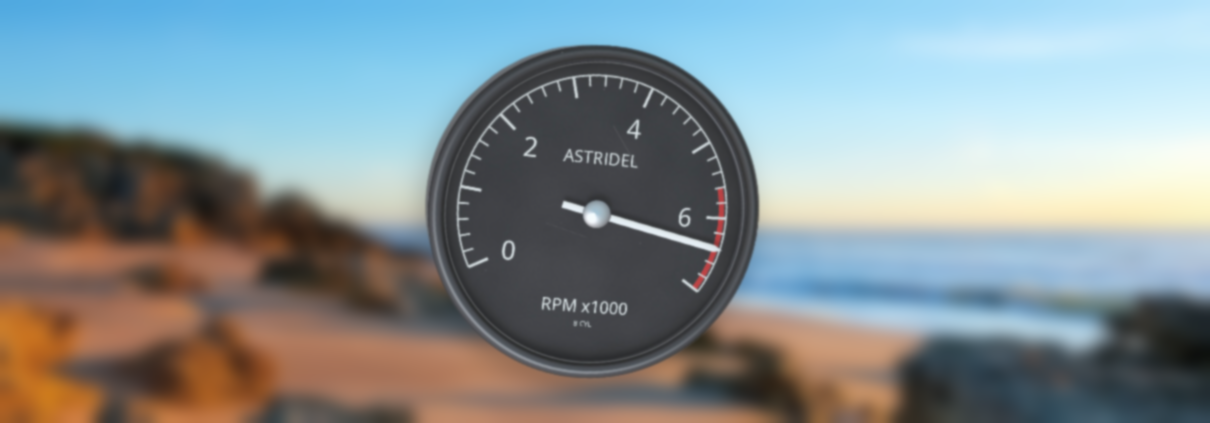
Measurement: 6400 rpm
